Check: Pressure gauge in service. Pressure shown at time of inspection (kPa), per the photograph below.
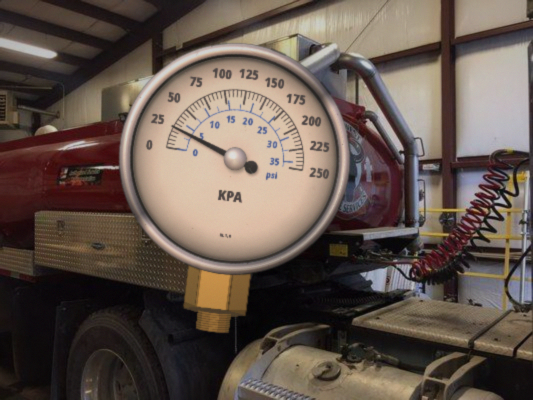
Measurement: 25 kPa
